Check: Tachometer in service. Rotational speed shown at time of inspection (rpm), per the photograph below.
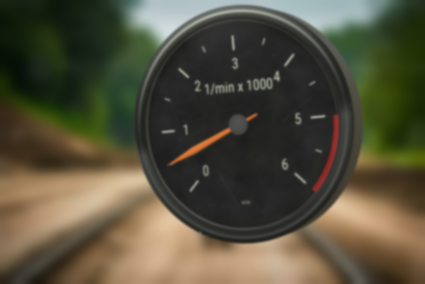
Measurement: 500 rpm
